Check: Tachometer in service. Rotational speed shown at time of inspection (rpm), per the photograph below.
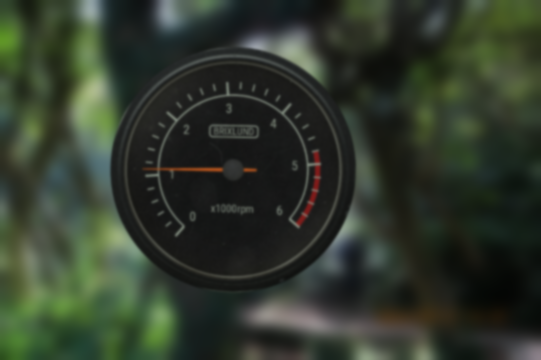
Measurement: 1100 rpm
